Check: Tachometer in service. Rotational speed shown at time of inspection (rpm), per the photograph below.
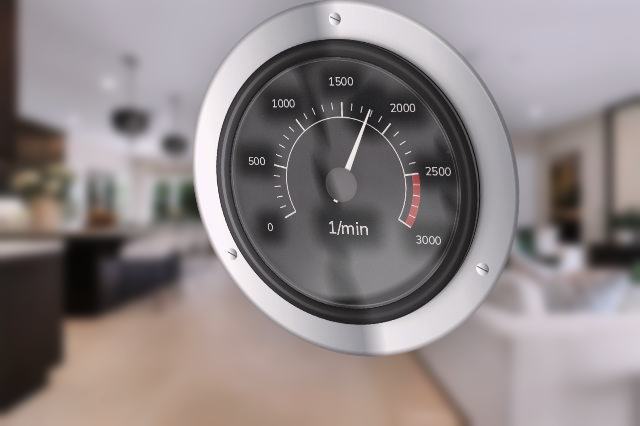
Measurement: 1800 rpm
